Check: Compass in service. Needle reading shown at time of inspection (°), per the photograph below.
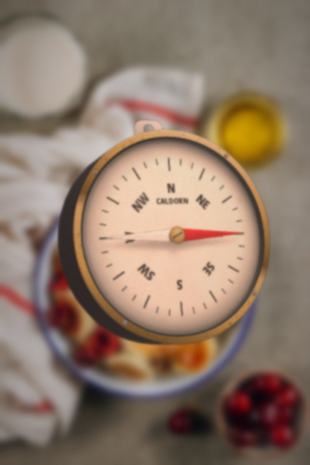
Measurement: 90 °
